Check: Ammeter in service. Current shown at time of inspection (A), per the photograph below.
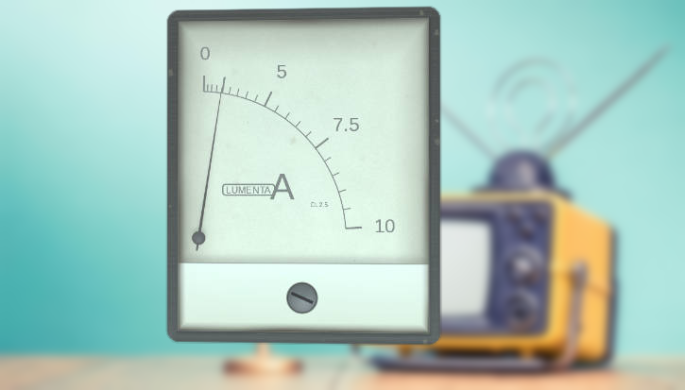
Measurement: 2.5 A
